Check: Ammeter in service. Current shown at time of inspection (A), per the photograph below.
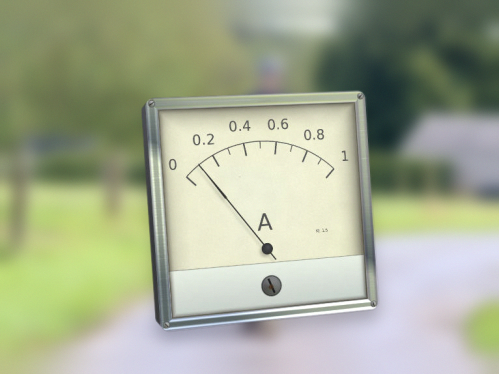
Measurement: 0.1 A
